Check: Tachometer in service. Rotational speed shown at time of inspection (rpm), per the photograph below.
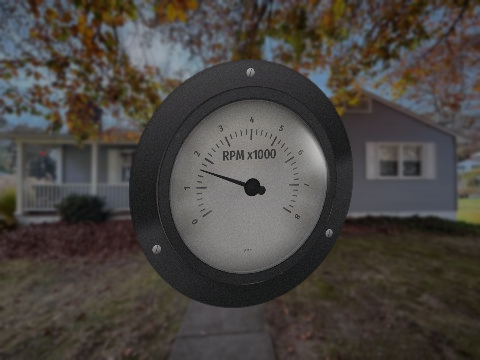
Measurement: 1600 rpm
